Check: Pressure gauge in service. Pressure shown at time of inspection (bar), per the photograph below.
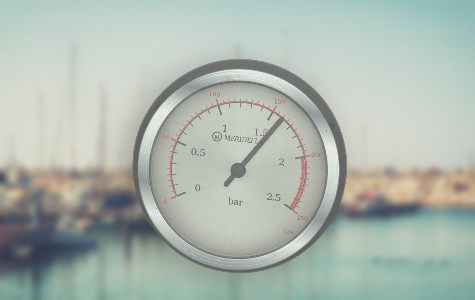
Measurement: 1.6 bar
